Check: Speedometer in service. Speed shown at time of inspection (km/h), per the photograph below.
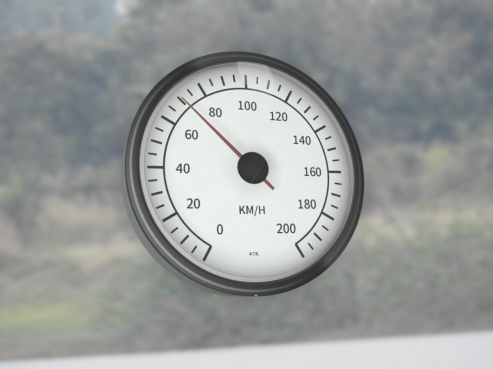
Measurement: 70 km/h
